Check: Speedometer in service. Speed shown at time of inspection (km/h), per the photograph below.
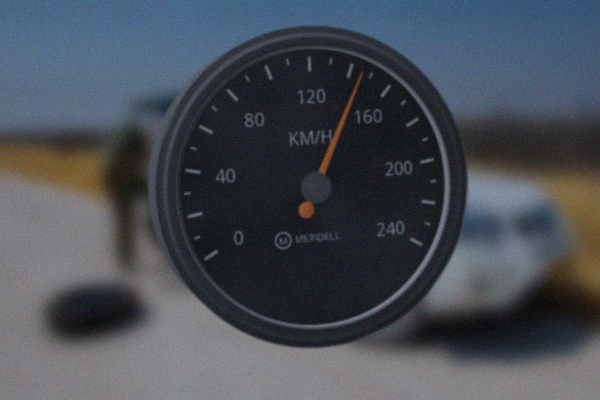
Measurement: 145 km/h
